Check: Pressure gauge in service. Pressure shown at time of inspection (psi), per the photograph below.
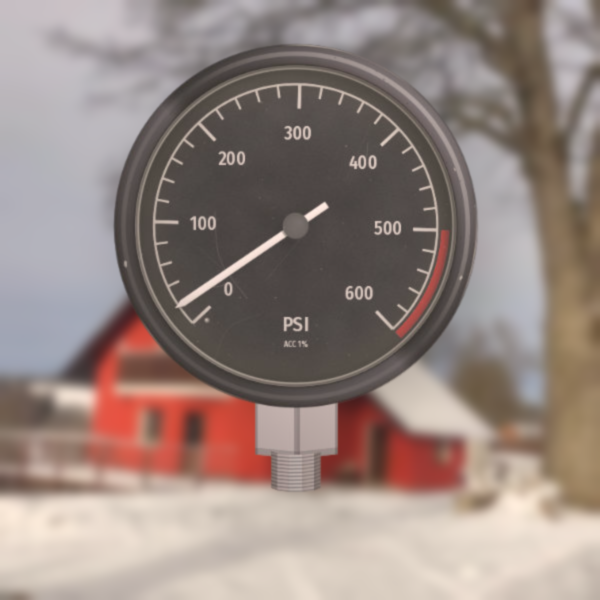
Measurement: 20 psi
